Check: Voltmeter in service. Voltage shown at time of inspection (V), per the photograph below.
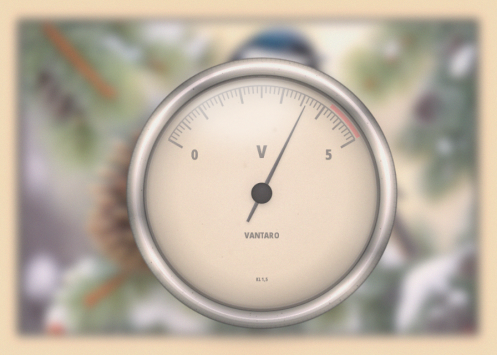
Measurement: 3.6 V
